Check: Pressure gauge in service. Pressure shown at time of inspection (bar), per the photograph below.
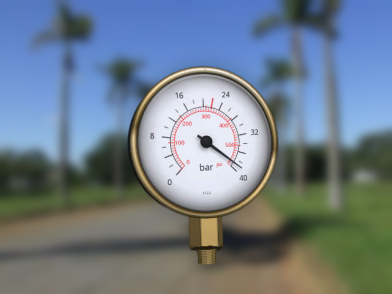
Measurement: 39 bar
